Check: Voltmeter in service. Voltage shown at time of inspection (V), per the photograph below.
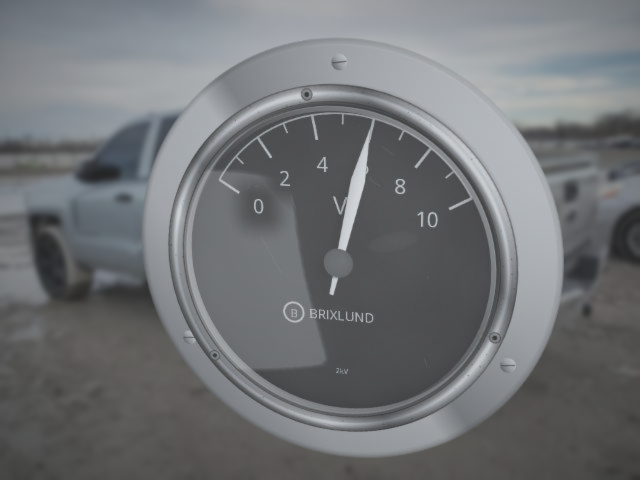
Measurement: 6 V
